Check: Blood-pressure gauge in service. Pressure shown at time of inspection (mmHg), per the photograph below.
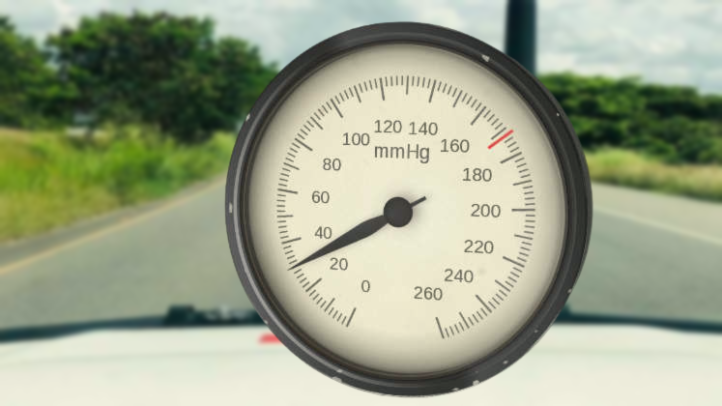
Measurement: 30 mmHg
